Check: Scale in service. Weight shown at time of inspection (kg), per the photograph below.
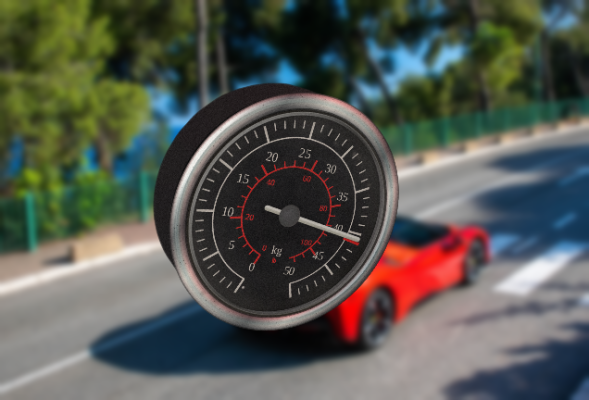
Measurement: 40.5 kg
